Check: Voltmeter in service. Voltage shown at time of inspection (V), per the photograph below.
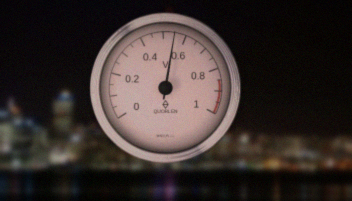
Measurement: 0.55 V
